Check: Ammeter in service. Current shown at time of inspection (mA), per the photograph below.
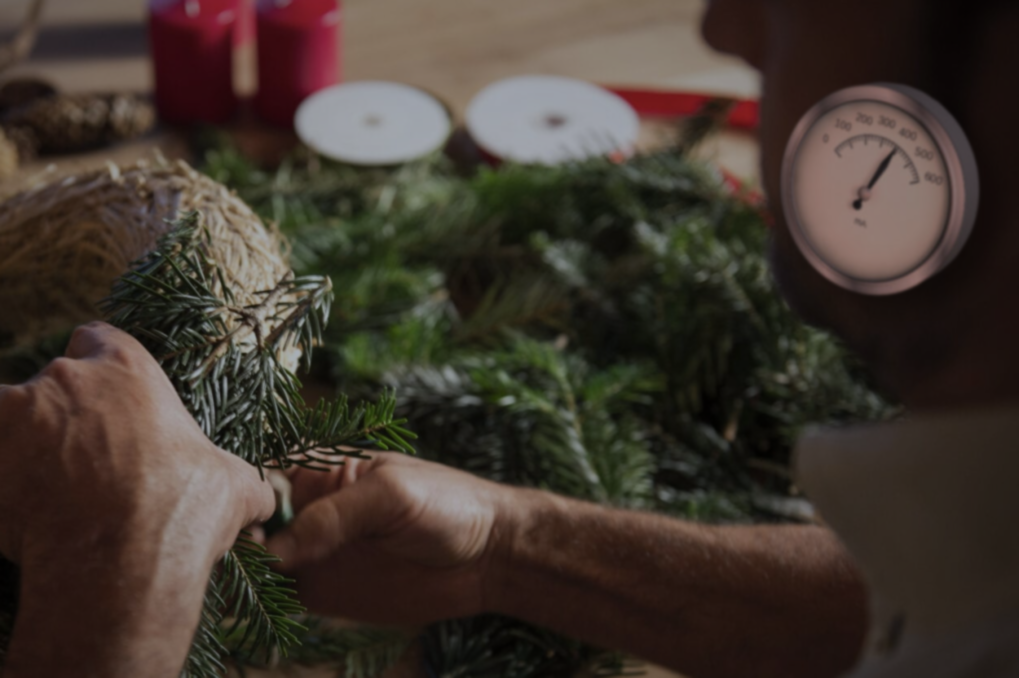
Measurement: 400 mA
